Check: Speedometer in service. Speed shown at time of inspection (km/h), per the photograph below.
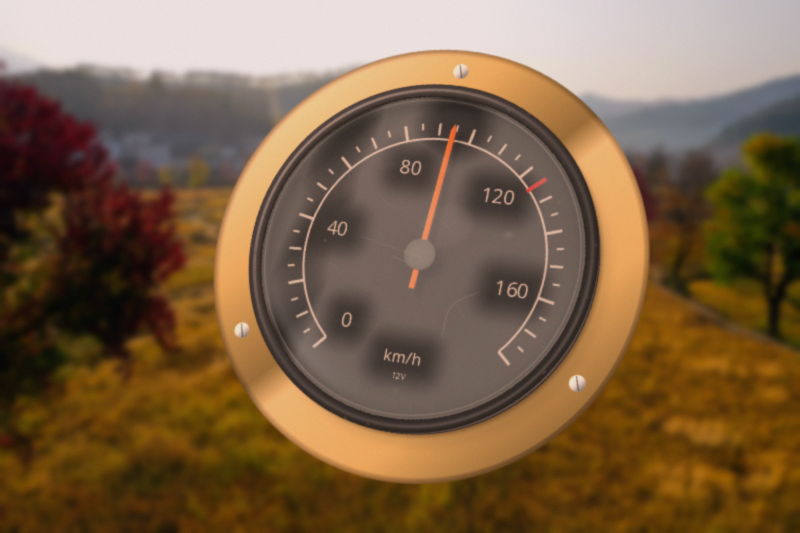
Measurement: 95 km/h
